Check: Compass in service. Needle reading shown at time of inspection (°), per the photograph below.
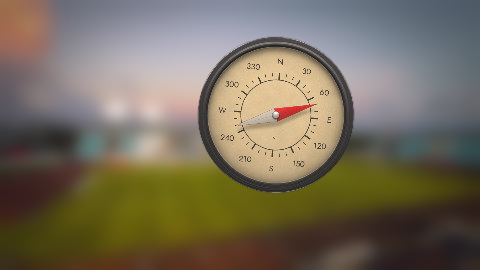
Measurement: 70 °
